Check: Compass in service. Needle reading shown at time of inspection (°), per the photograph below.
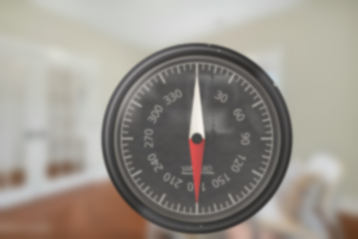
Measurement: 180 °
